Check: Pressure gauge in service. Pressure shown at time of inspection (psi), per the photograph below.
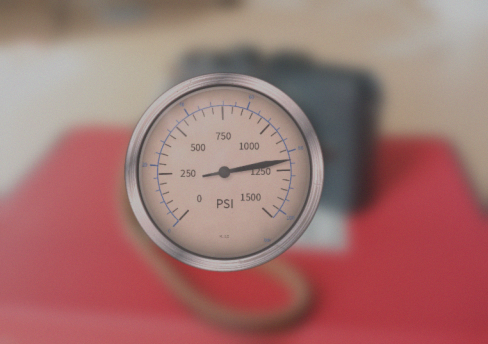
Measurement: 1200 psi
